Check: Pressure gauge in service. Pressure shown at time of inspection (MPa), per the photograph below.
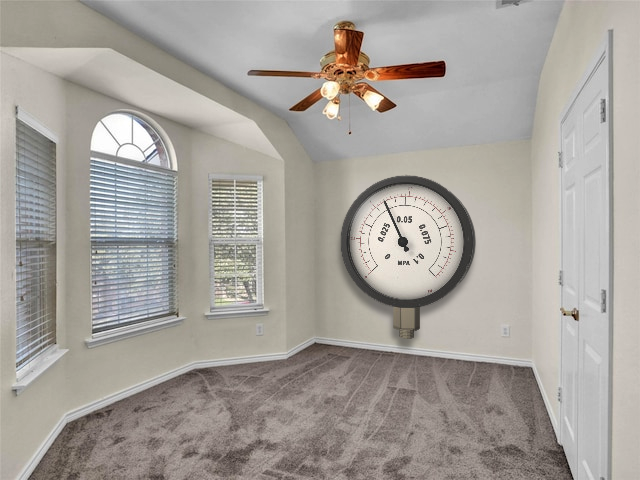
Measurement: 0.04 MPa
